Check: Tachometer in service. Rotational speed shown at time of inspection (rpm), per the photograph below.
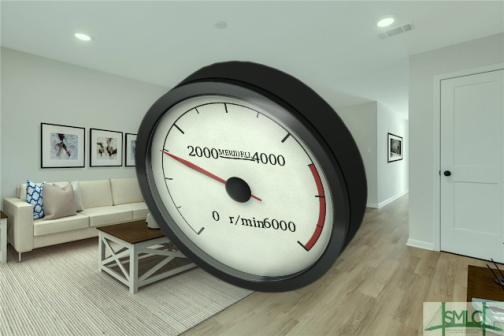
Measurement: 1500 rpm
